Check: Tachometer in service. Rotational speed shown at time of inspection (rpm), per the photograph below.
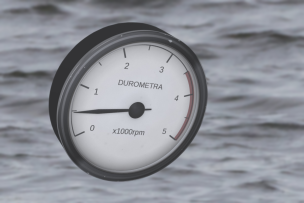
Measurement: 500 rpm
